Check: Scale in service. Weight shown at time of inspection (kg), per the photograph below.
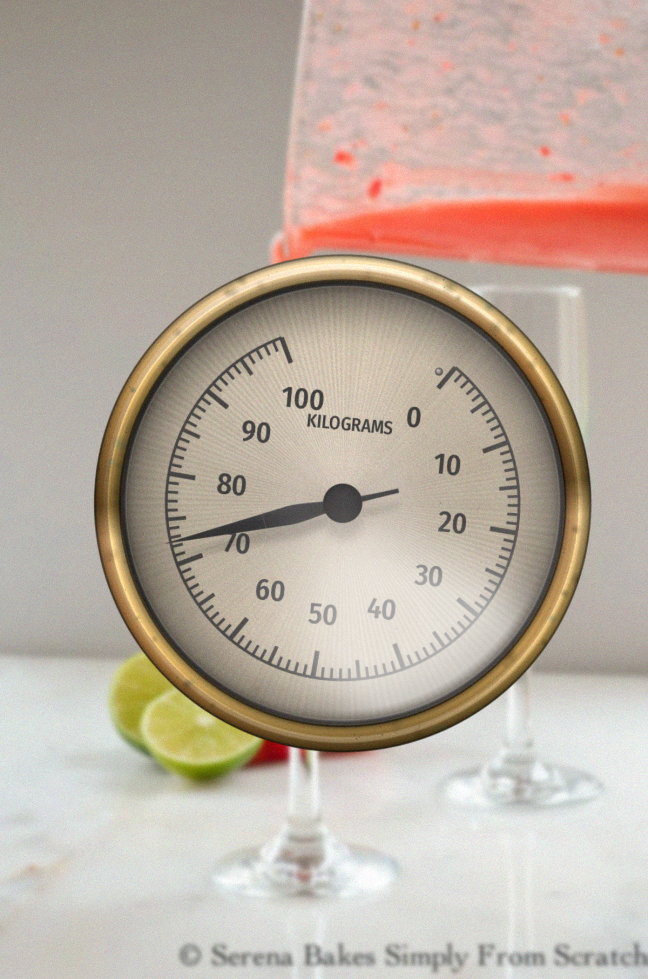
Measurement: 72.5 kg
